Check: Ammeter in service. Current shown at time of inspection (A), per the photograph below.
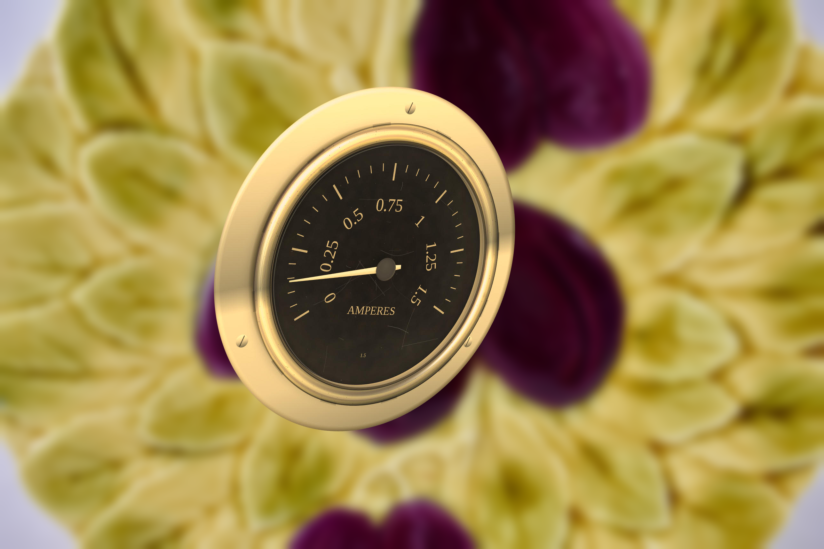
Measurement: 0.15 A
